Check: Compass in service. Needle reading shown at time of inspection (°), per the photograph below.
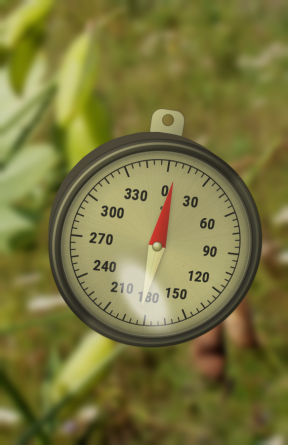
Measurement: 5 °
